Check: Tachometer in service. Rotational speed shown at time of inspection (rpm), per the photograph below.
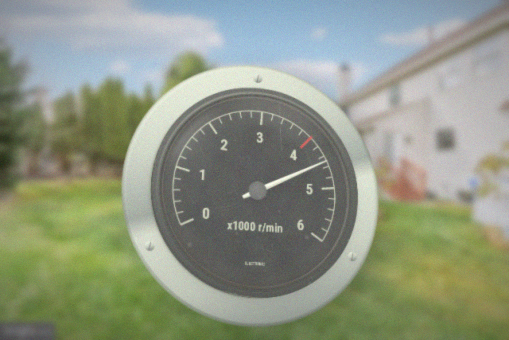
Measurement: 4500 rpm
